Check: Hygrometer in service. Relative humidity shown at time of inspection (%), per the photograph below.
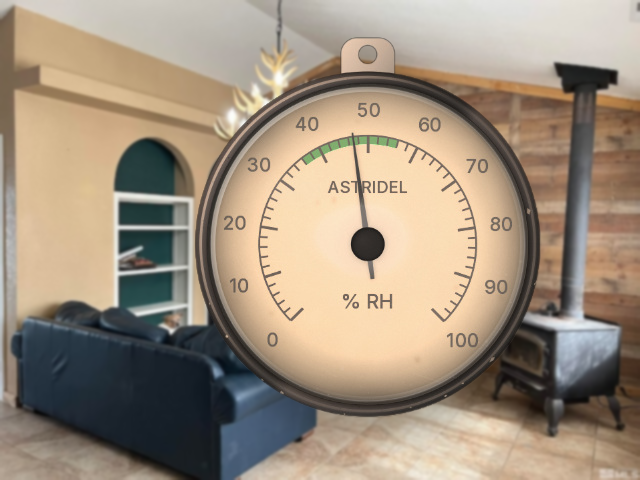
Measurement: 47 %
